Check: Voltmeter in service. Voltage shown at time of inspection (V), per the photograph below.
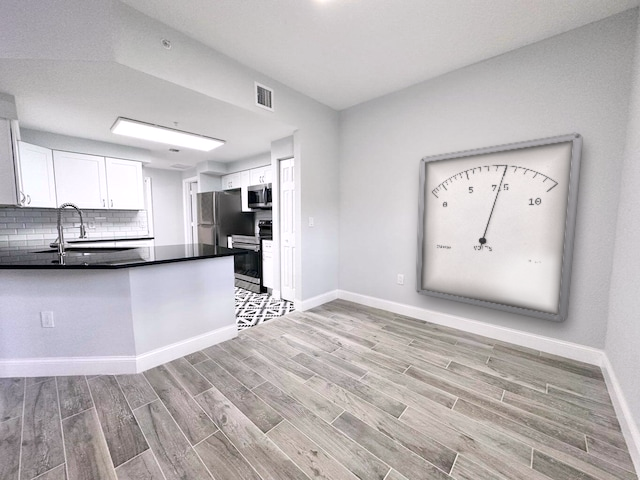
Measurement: 7.5 V
